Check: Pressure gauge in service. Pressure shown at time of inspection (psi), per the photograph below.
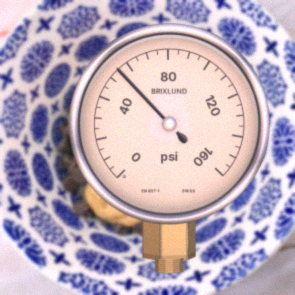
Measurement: 55 psi
